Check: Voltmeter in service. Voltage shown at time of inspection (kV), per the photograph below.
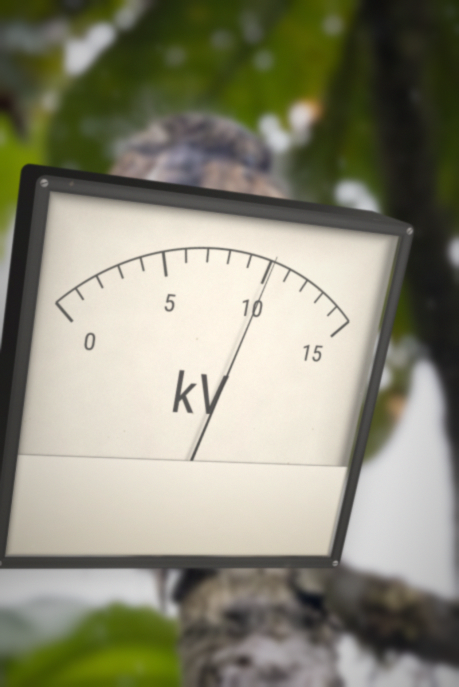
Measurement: 10 kV
